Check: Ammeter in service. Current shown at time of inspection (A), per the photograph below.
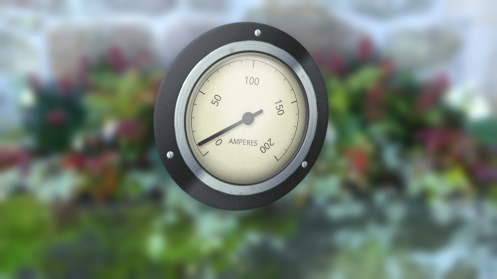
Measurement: 10 A
